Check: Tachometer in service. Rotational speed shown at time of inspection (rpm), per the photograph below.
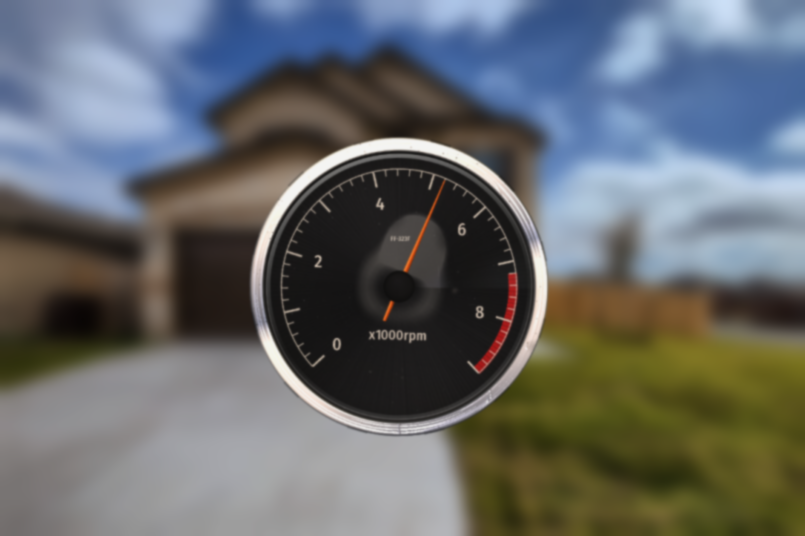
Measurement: 5200 rpm
